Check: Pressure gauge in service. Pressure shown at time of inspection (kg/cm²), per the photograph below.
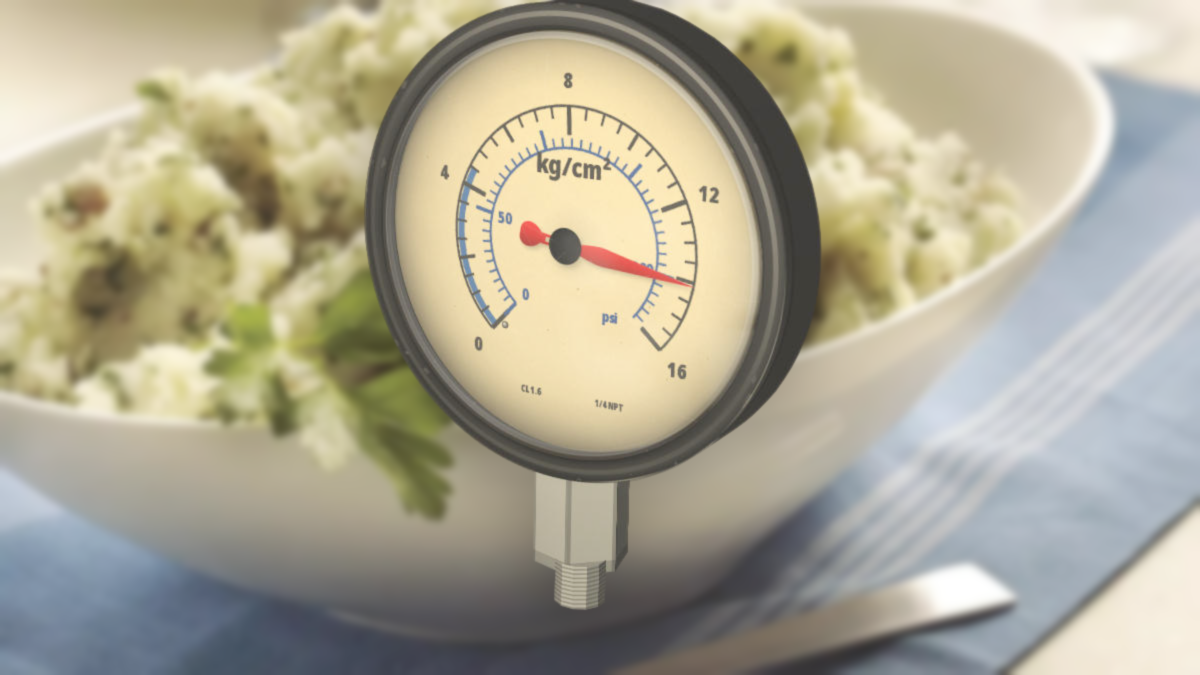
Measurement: 14 kg/cm²
